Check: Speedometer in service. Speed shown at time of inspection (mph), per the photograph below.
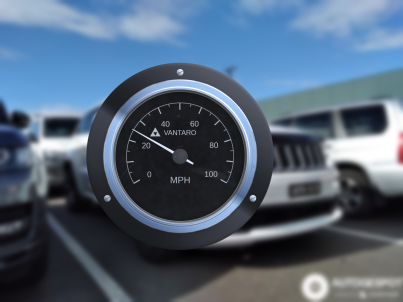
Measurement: 25 mph
